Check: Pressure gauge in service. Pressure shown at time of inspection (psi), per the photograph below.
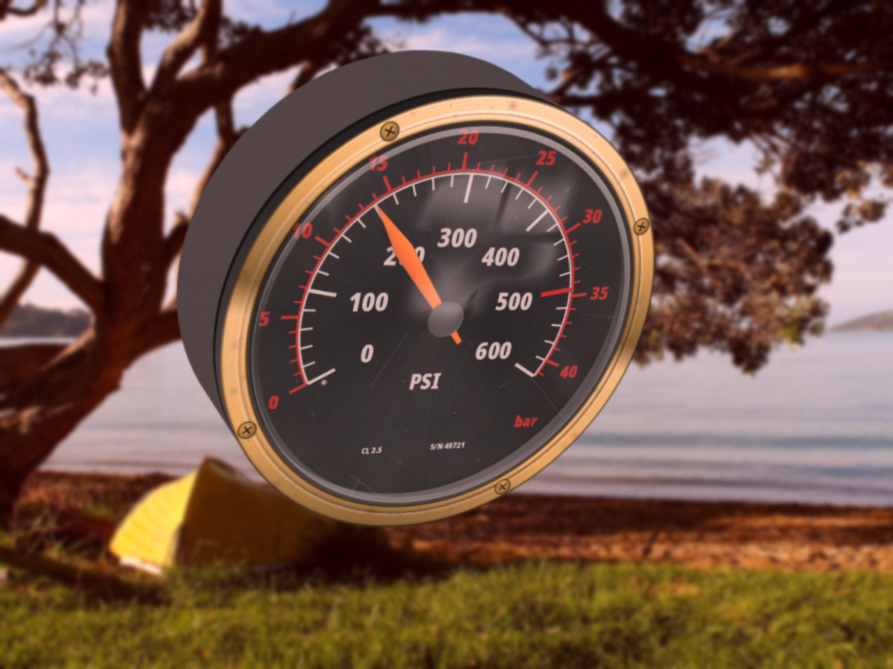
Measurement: 200 psi
